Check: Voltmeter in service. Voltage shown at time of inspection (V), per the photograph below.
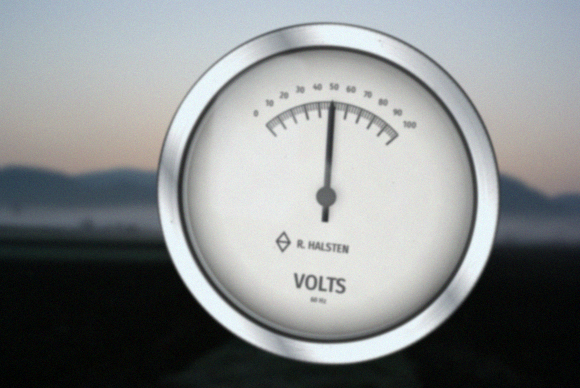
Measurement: 50 V
